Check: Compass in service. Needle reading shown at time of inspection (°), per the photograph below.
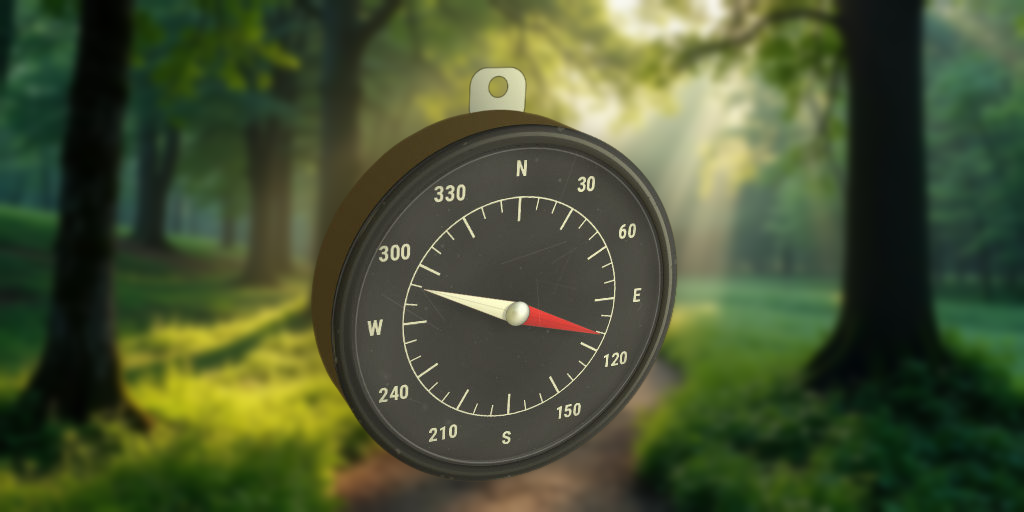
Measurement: 110 °
